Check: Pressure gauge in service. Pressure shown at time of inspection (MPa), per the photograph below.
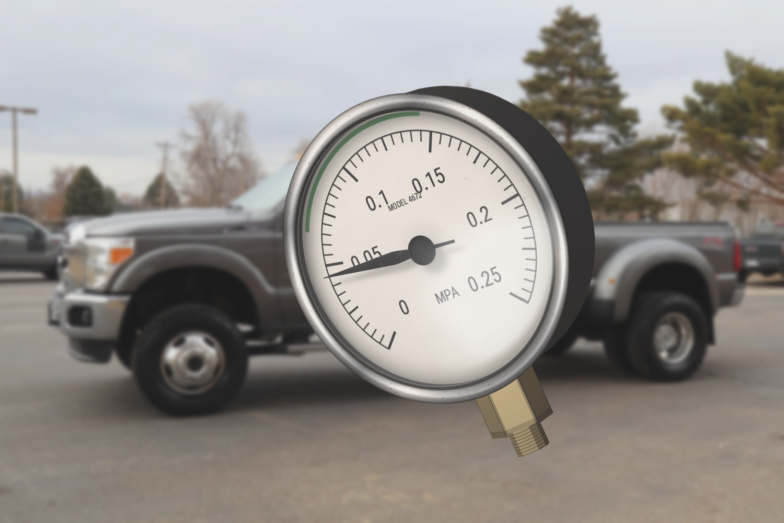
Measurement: 0.045 MPa
